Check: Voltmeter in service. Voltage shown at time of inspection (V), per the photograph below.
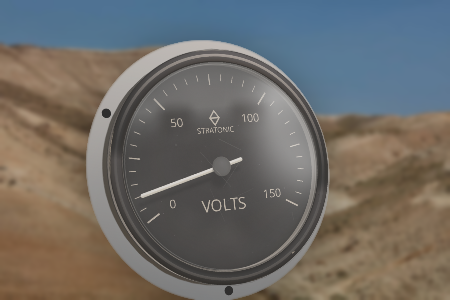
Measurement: 10 V
